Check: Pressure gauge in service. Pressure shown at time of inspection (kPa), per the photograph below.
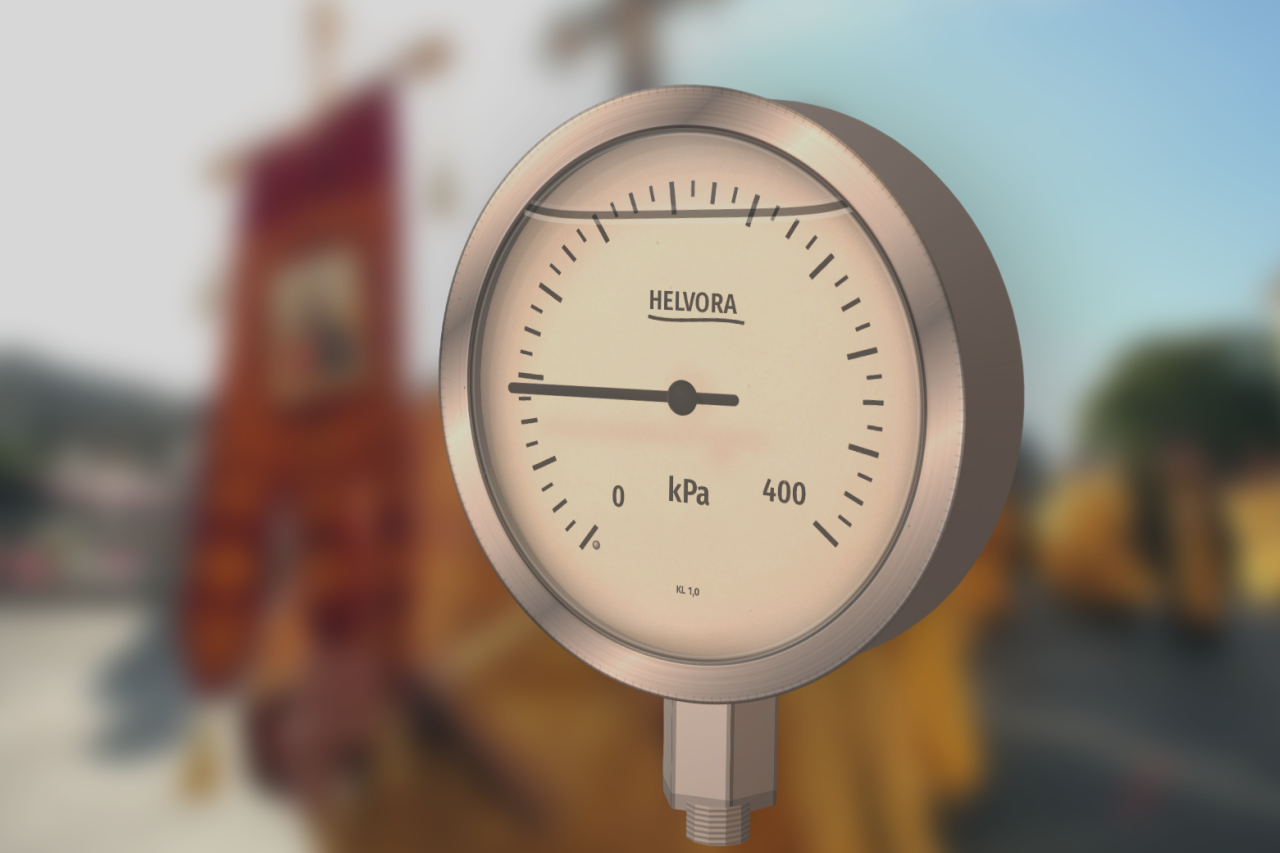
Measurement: 75 kPa
